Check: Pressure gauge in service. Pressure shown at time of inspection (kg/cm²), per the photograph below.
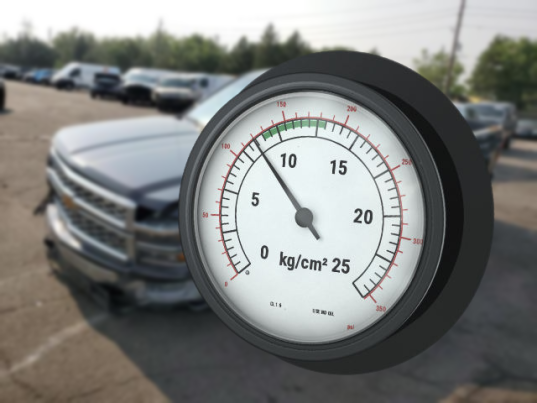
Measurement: 8.5 kg/cm²
